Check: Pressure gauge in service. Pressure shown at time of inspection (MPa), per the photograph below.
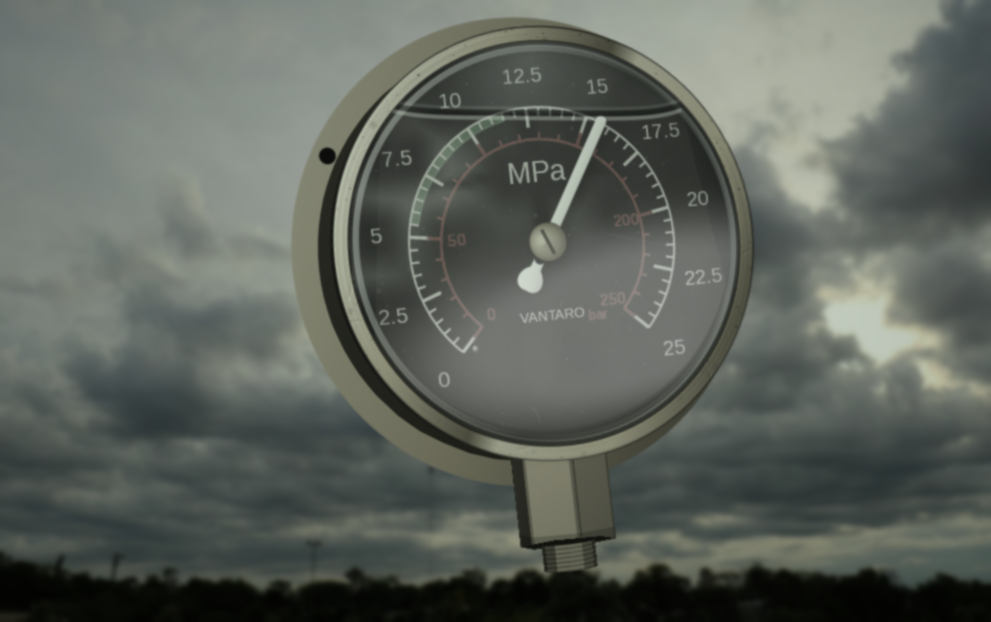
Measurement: 15.5 MPa
